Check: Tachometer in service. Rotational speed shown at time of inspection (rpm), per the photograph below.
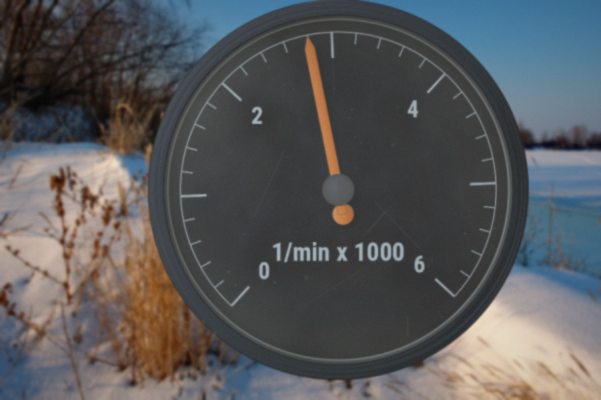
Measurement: 2800 rpm
